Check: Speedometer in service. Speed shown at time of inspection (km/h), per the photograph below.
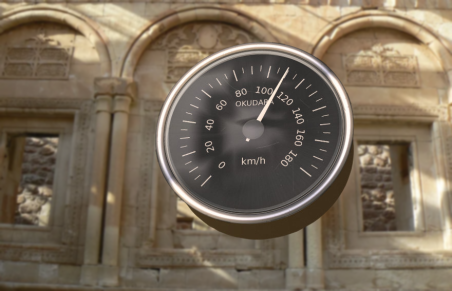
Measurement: 110 km/h
